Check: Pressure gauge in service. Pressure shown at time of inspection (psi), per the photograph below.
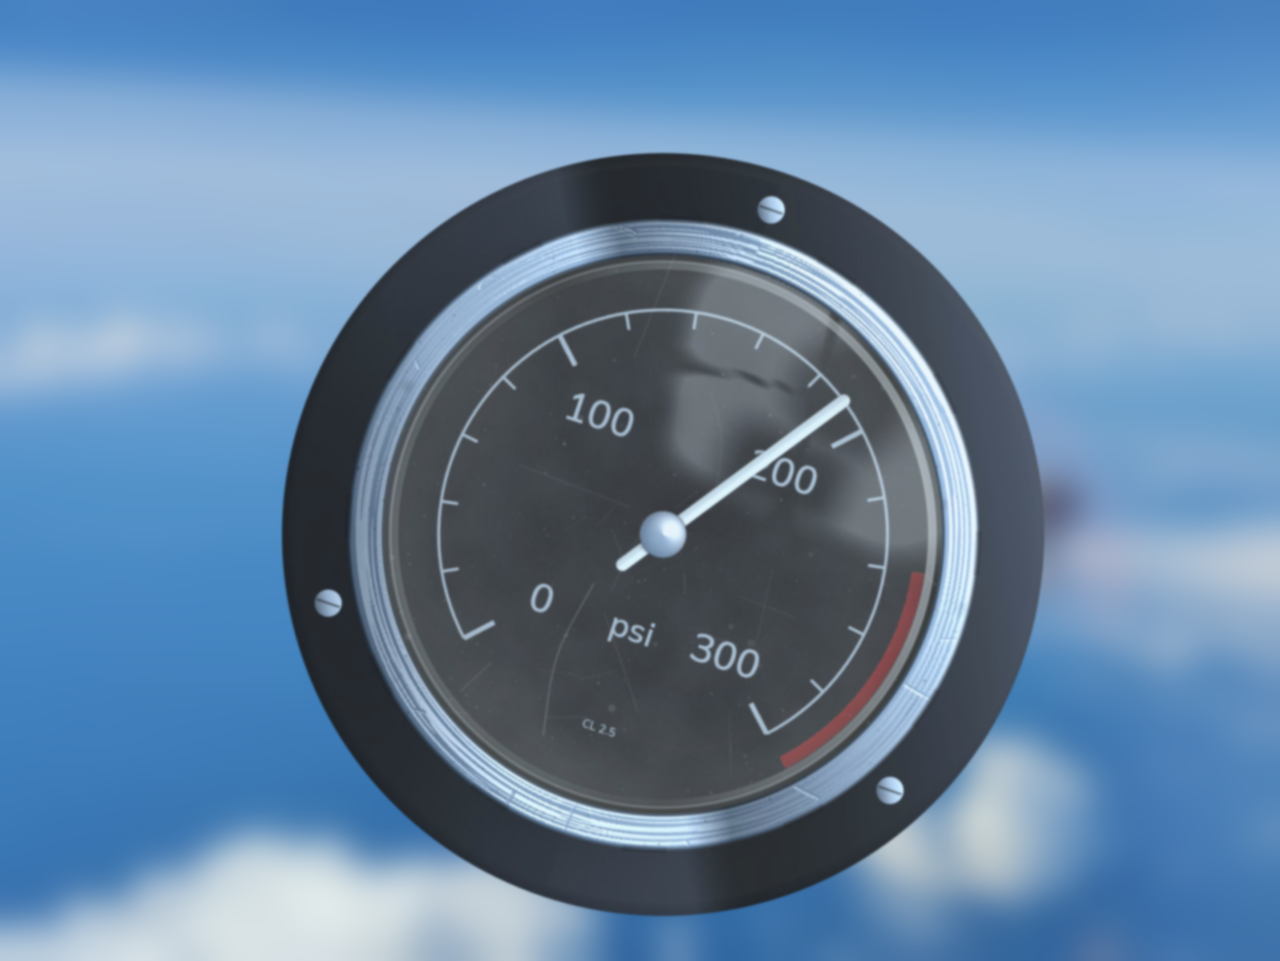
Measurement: 190 psi
